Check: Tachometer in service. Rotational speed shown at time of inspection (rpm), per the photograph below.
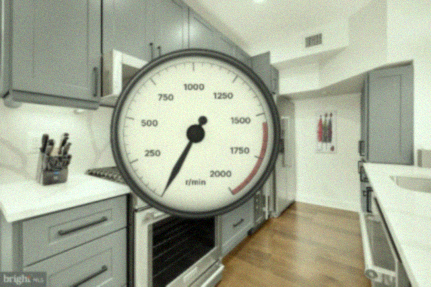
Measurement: 0 rpm
